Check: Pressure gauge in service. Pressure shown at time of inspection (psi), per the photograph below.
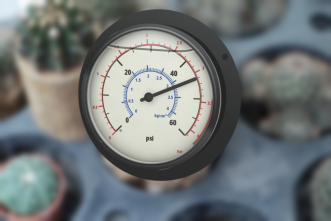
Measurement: 45 psi
